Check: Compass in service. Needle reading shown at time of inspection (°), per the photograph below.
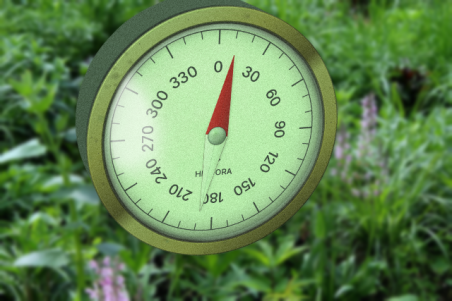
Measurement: 10 °
